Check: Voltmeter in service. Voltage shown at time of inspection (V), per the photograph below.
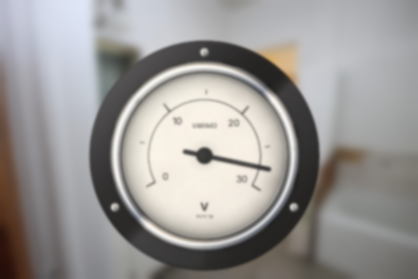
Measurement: 27.5 V
